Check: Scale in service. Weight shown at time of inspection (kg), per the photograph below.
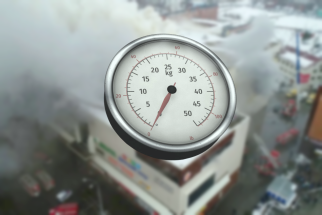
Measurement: 0 kg
